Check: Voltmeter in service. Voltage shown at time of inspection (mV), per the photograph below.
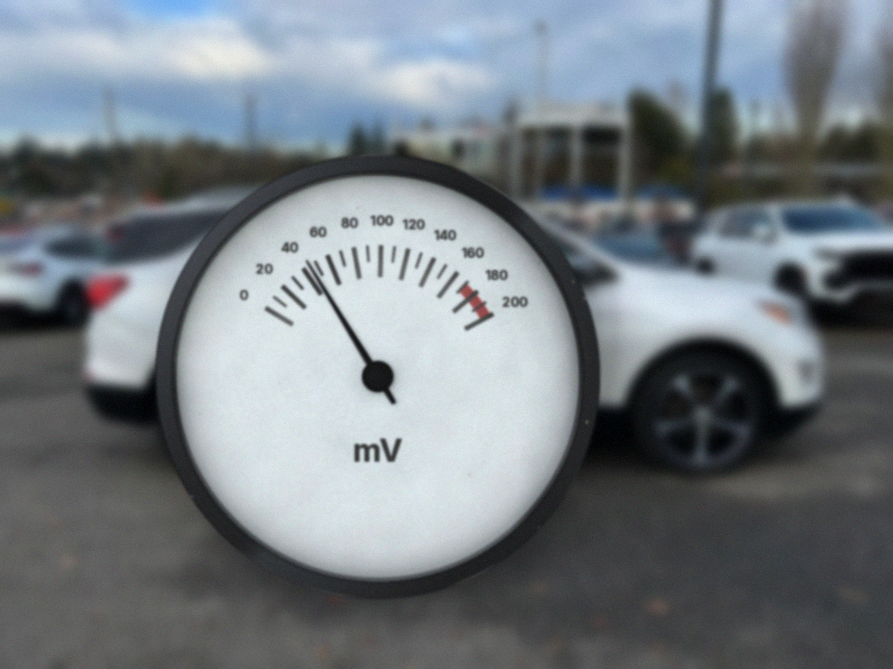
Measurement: 45 mV
